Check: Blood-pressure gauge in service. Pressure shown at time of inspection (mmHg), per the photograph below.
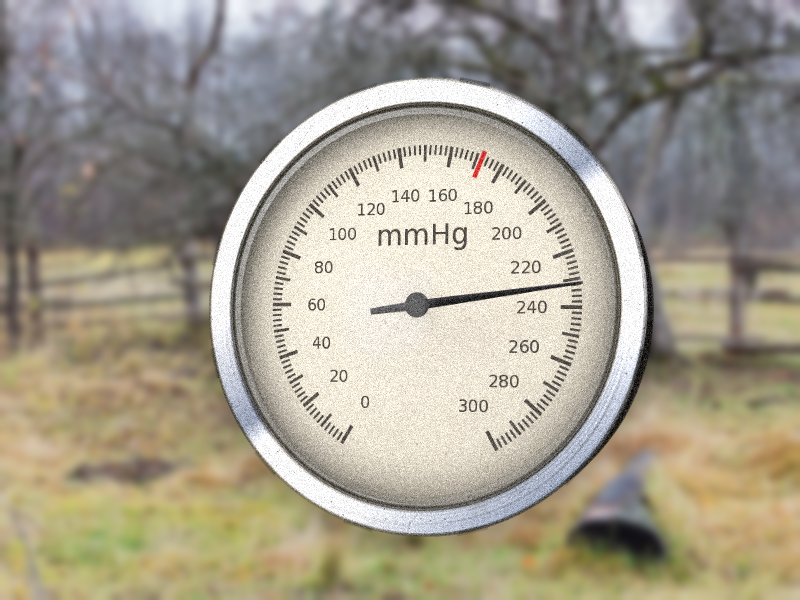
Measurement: 232 mmHg
